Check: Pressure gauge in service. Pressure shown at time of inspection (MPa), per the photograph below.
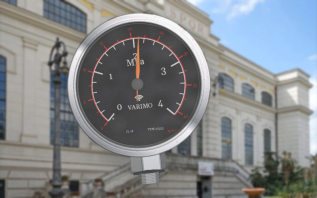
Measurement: 2.1 MPa
